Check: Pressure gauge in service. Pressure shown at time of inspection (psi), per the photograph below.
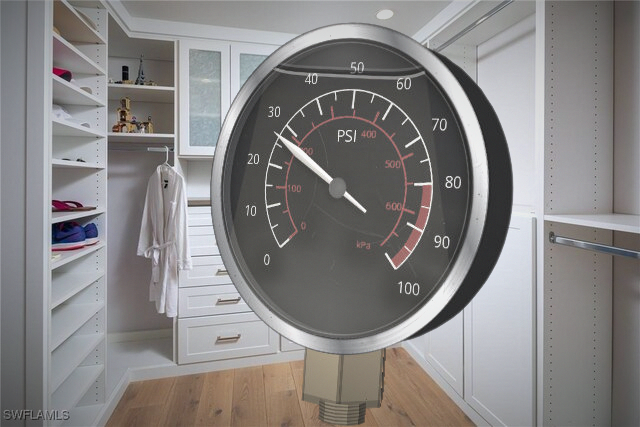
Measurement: 27.5 psi
